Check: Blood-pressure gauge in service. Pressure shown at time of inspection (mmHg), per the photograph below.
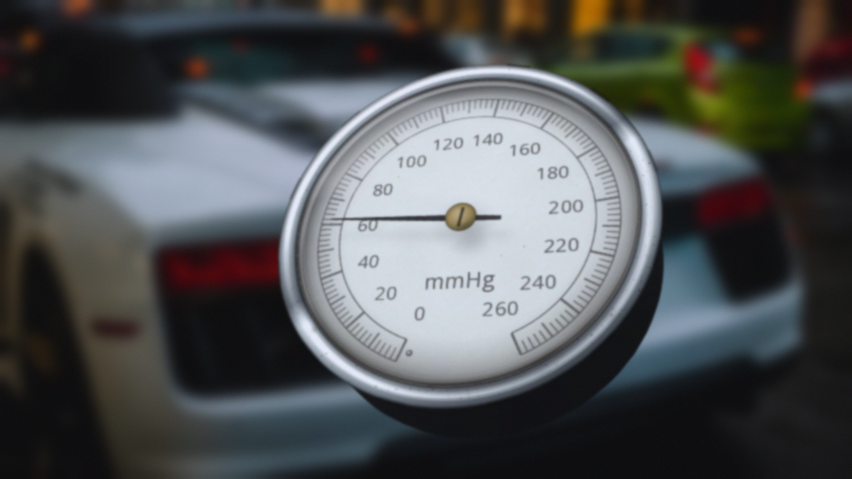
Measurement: 60 mmHg
